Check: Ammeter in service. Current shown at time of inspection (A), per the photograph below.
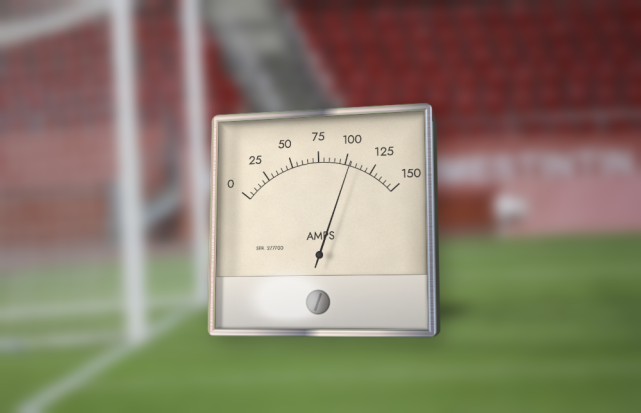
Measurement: 105 A
